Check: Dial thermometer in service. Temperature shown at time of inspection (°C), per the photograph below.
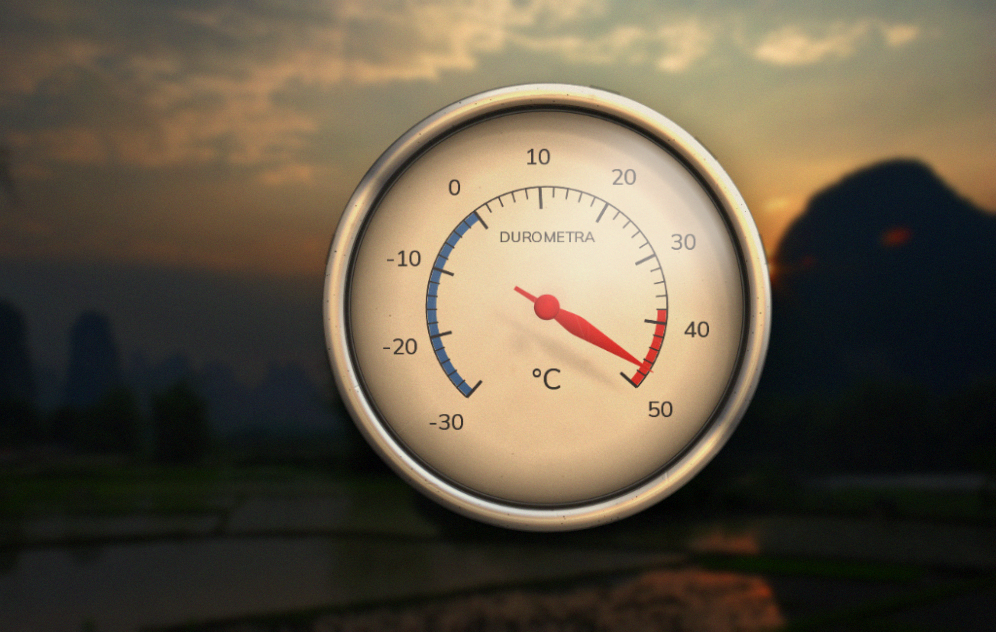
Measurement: 47 °C
